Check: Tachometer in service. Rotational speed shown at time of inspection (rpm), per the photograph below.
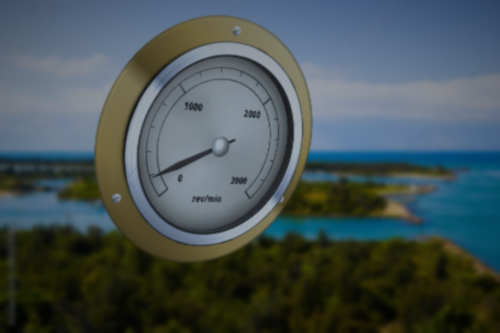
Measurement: 200 rpm
